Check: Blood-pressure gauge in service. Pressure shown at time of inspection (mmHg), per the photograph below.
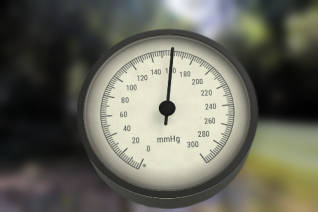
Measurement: 160 mmHg
